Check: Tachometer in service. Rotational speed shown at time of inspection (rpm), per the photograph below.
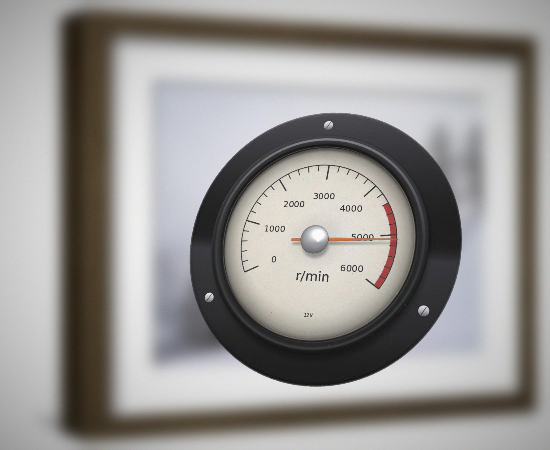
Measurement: 5100 rpm
